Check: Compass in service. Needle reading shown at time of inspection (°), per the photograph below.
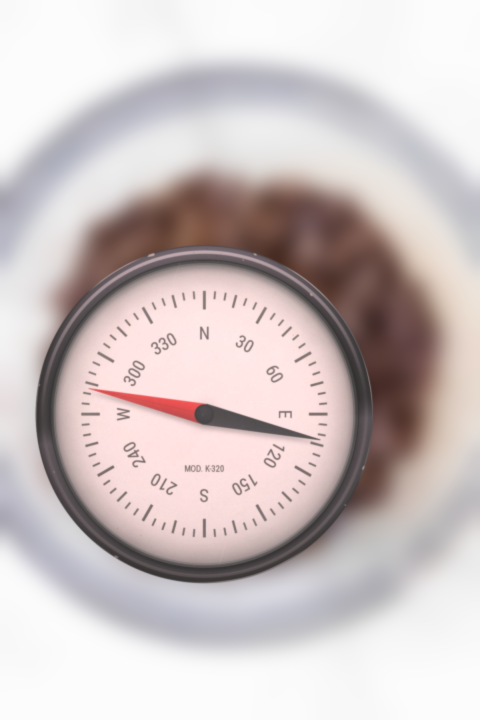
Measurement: 282.5 °
